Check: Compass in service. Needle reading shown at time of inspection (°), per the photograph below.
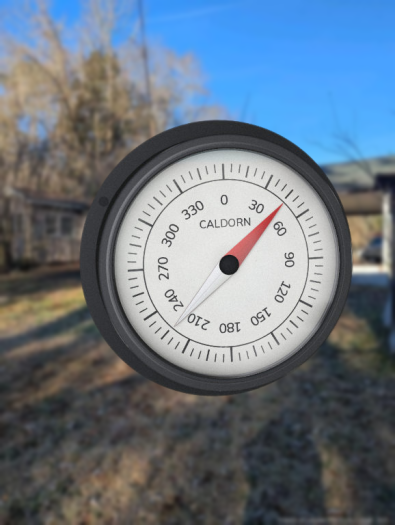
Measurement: 45 °
